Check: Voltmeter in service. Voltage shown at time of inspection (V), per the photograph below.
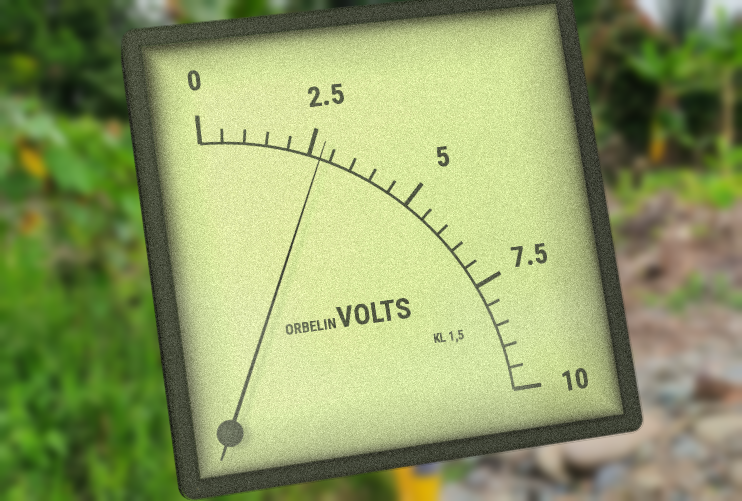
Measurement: 2.75 V
